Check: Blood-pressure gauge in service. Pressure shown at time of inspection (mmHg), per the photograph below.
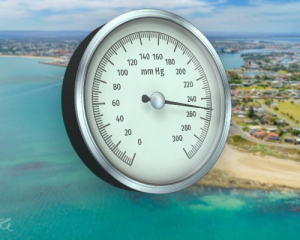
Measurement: 250 mmHg
